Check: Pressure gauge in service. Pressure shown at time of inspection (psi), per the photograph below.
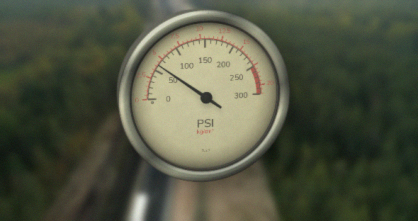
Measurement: 60 psi
